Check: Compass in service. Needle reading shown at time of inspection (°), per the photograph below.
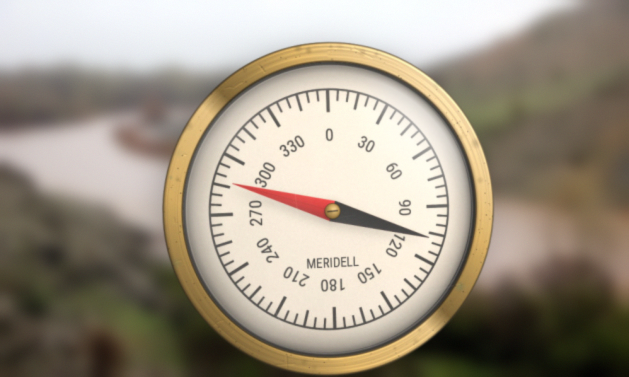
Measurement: 287.5 °
